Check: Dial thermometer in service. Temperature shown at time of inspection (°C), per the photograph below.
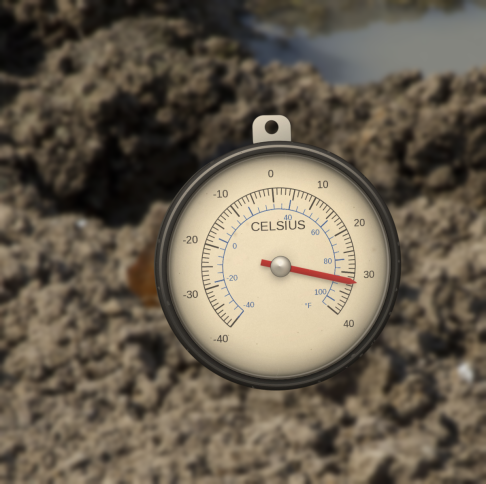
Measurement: 32 °C
